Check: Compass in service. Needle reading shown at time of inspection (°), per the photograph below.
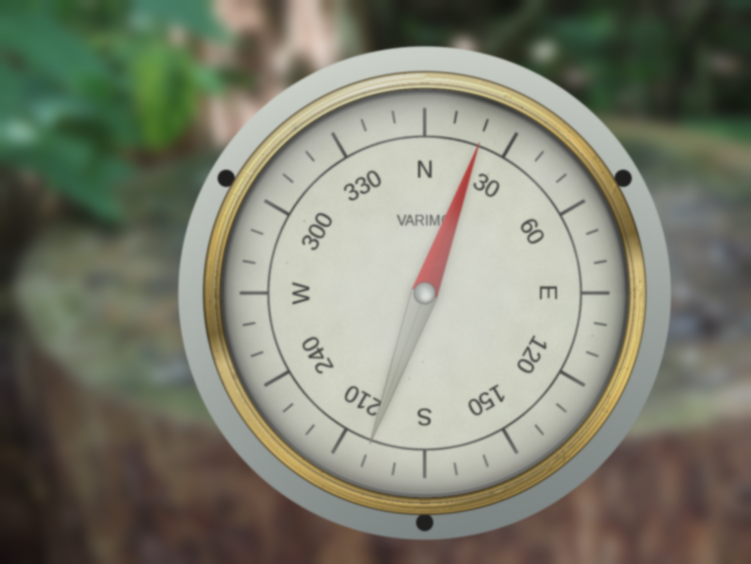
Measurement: 20 °
